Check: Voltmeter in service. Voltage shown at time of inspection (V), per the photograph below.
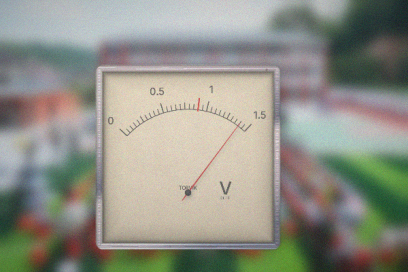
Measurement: 1.4 V
